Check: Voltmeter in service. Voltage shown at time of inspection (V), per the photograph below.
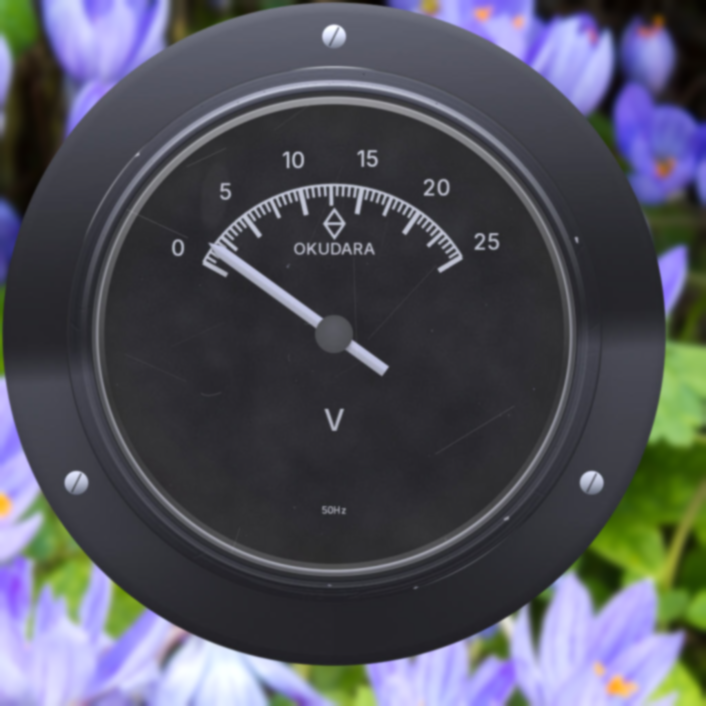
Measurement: 1.5 V
